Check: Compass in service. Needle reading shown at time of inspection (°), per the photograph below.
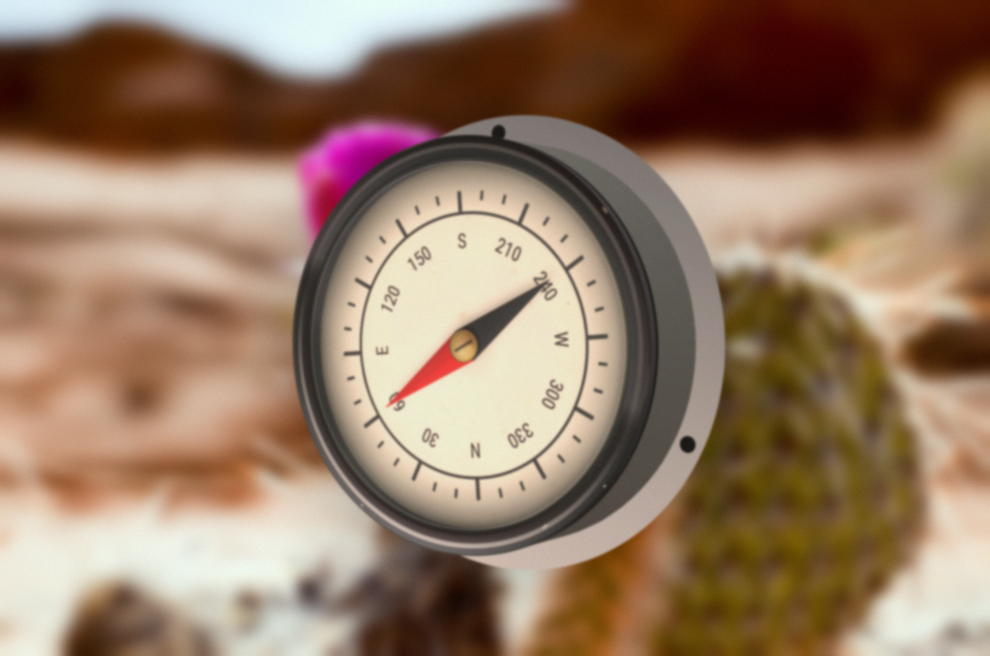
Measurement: 60 °
